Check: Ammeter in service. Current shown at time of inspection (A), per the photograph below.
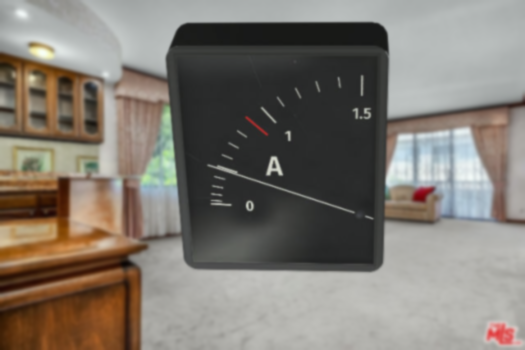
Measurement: 0.5 A
